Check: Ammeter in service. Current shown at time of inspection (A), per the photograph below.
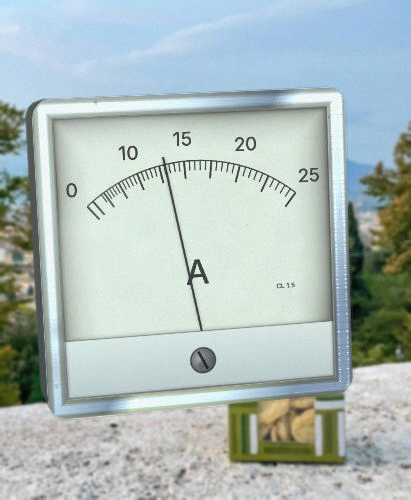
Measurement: 13 A
